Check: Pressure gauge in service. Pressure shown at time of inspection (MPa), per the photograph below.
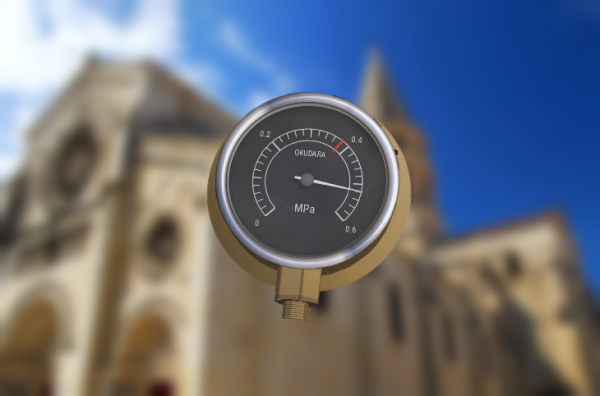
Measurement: 0.52 MPa
